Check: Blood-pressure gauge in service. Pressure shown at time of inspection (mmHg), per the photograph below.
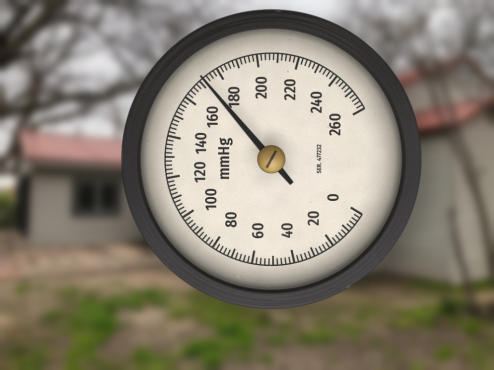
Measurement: 172 mmHg
